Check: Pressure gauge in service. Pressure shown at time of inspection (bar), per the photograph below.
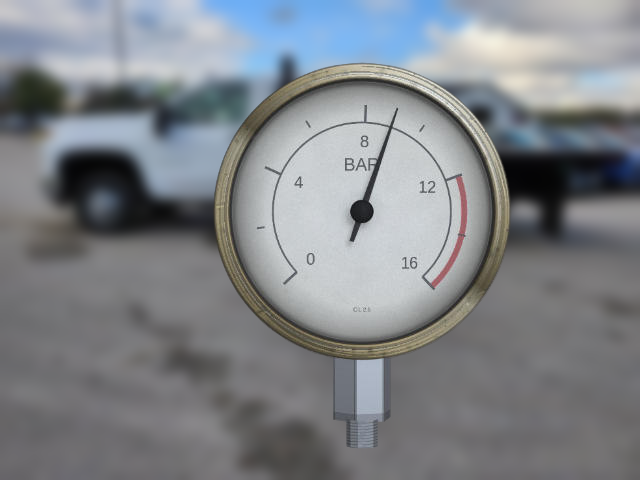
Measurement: 9 bar
